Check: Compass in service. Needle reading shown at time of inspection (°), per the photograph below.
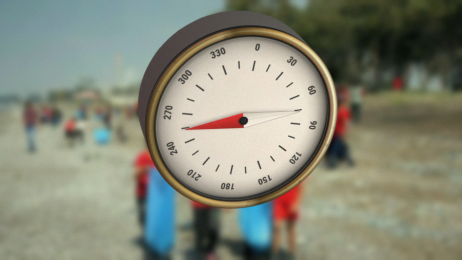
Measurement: 255 °
